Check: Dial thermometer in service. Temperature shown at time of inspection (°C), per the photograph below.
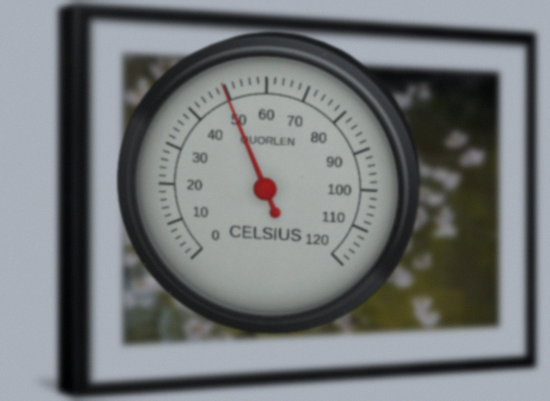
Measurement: 50 °C
